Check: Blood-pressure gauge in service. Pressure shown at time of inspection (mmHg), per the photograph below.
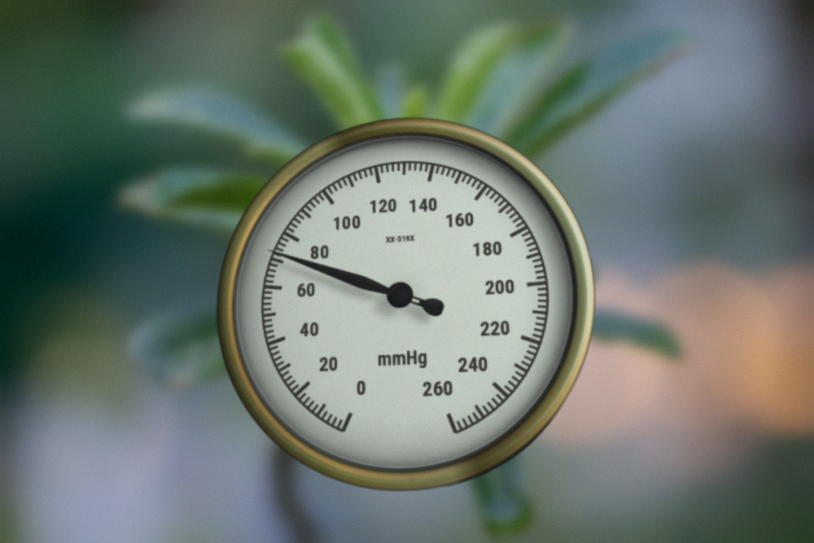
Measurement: 72 mmHg
